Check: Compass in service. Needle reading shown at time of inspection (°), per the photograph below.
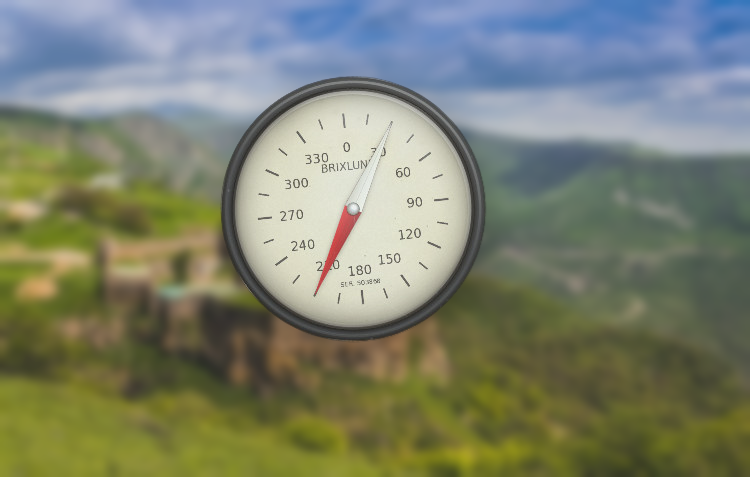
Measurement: 210 °
